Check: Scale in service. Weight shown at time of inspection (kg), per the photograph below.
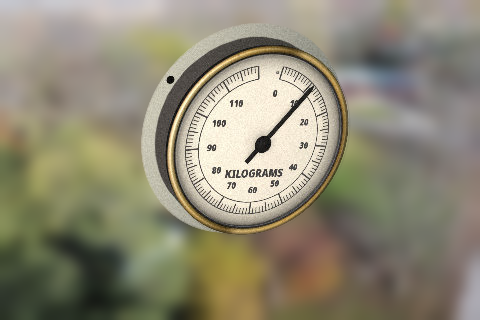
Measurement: 10 kg
